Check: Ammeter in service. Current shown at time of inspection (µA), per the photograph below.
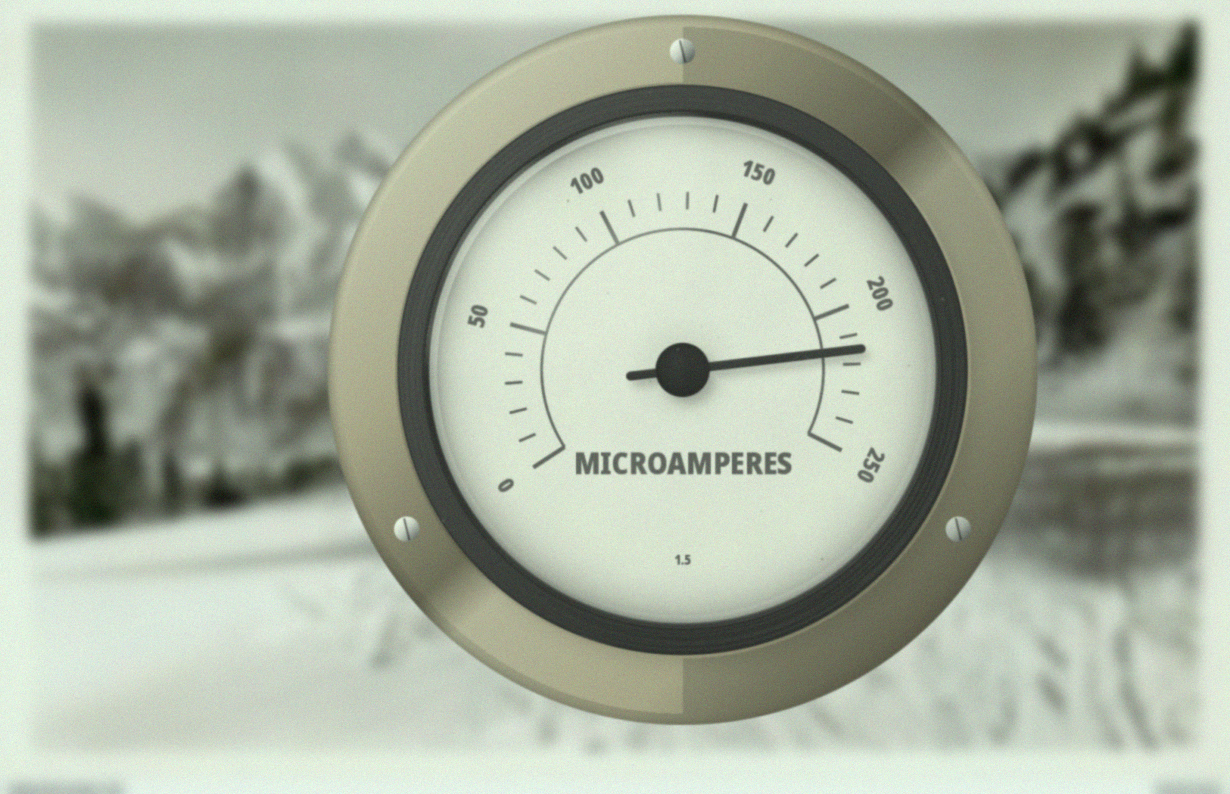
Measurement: 215 µA
